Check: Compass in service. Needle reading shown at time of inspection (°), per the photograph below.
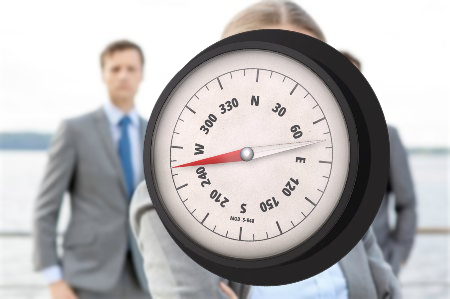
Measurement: 255 °
